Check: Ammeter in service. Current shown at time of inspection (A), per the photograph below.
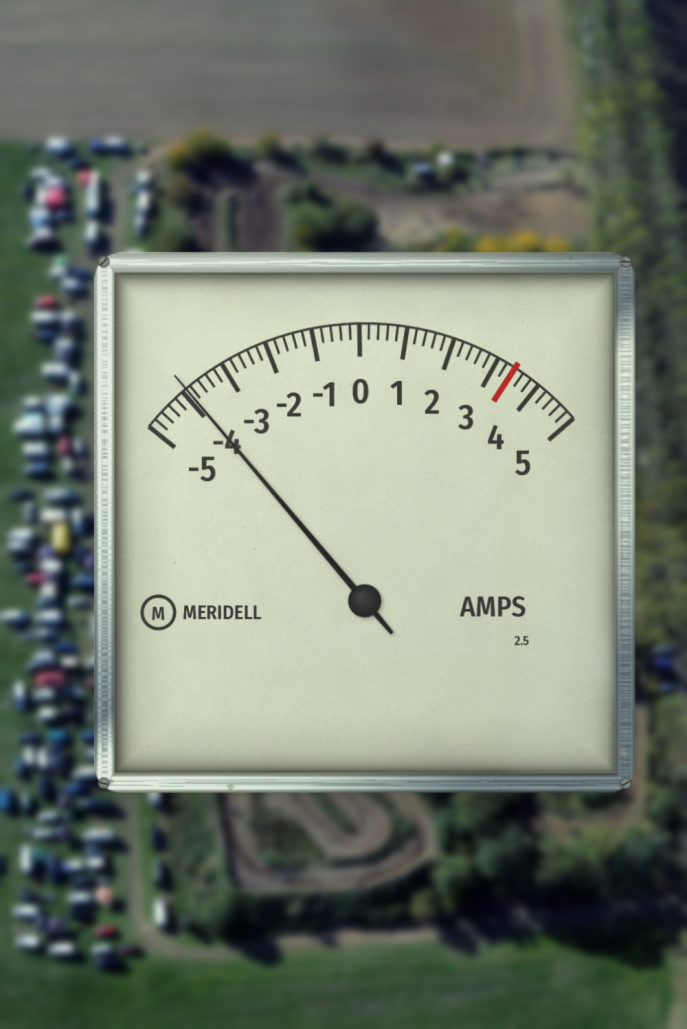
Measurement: -3.9 A
